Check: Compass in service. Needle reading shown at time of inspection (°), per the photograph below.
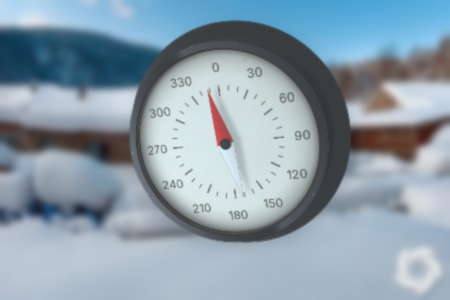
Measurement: 350 °
